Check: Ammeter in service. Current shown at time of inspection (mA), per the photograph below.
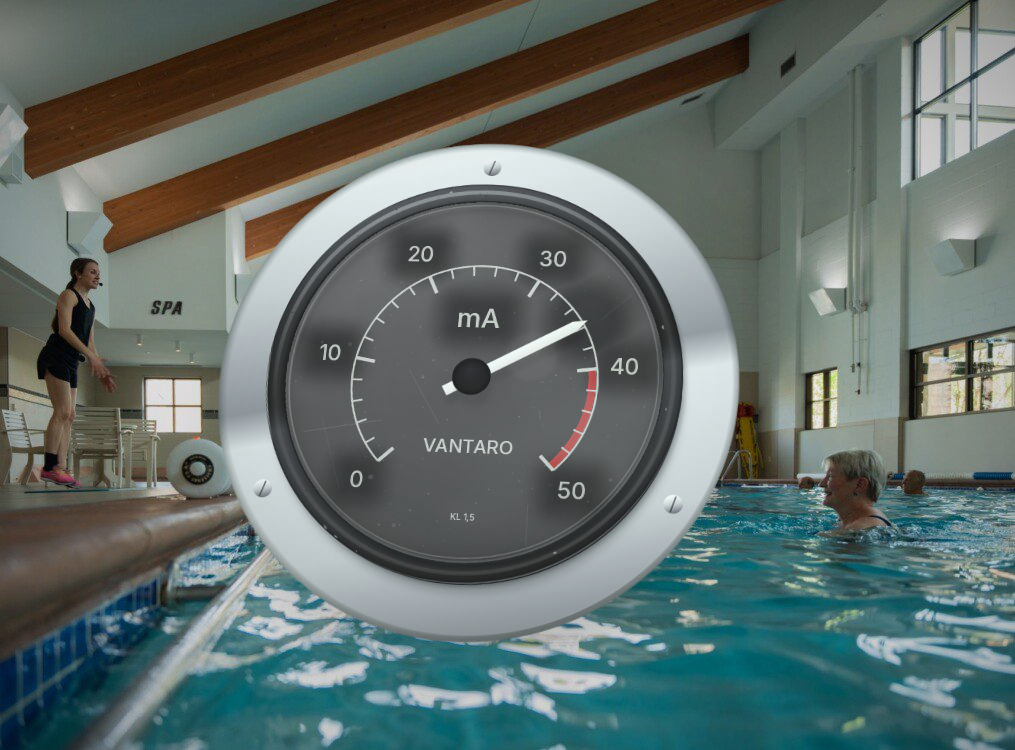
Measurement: 36 mA
